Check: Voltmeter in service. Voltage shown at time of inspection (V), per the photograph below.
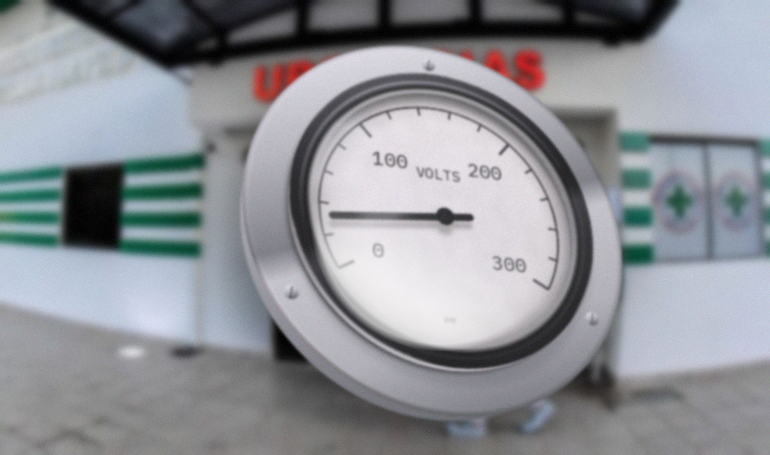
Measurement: 30 V
